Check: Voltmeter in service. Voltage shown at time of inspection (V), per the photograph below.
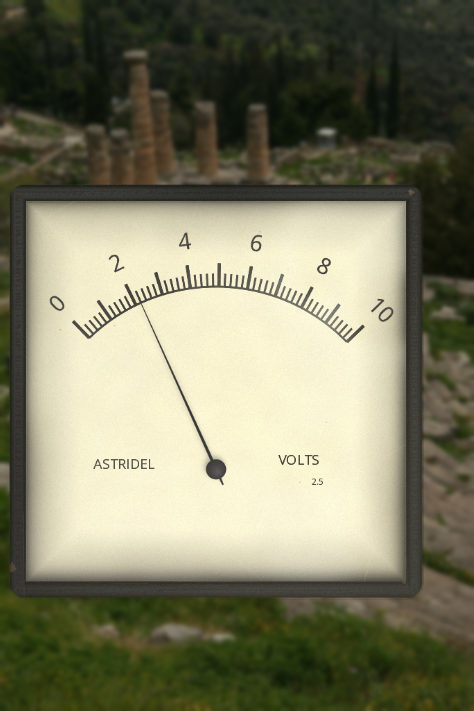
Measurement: 2.2 V
